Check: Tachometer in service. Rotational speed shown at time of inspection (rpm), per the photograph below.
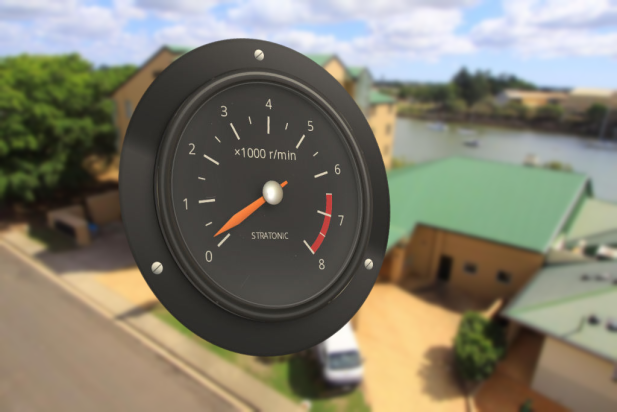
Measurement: 250 rpm
